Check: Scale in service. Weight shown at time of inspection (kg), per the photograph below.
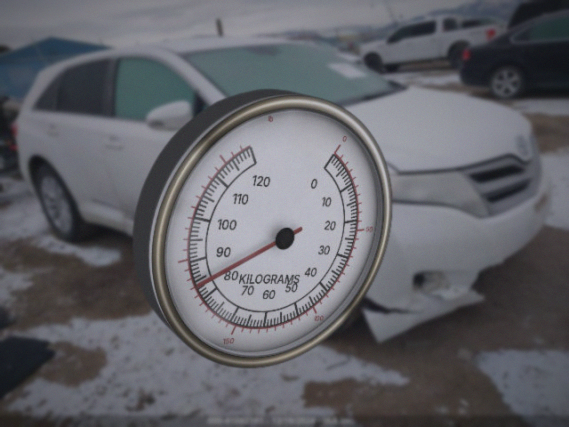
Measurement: 85 kg
